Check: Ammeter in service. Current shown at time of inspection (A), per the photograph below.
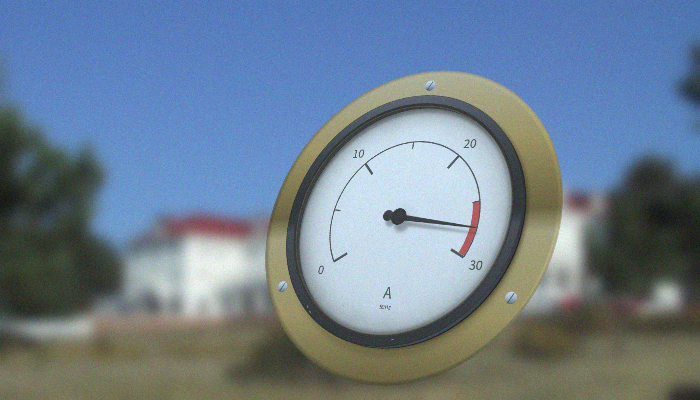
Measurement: 27.5 A
